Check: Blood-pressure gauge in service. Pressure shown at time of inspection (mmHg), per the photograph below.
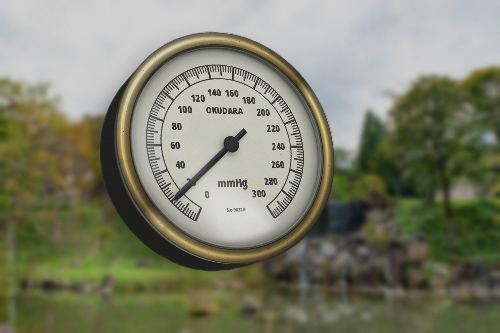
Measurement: 20 mmHg
